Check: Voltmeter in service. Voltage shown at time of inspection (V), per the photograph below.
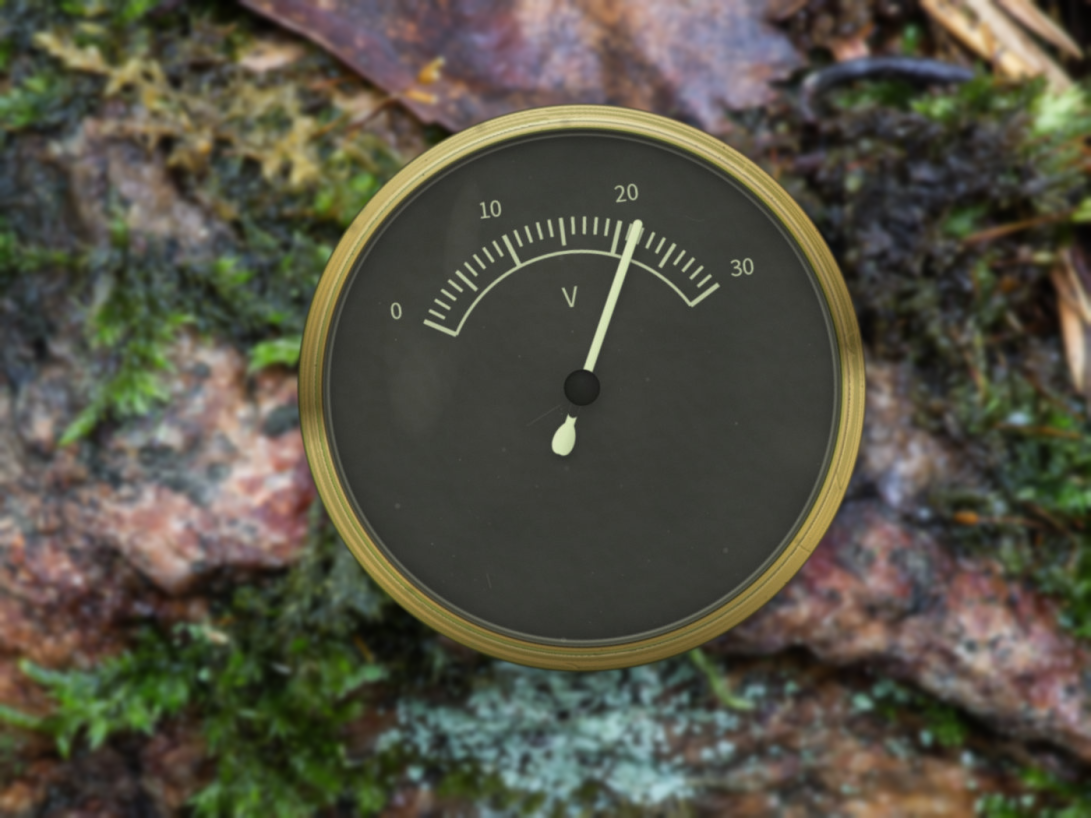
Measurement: 21.5 V
